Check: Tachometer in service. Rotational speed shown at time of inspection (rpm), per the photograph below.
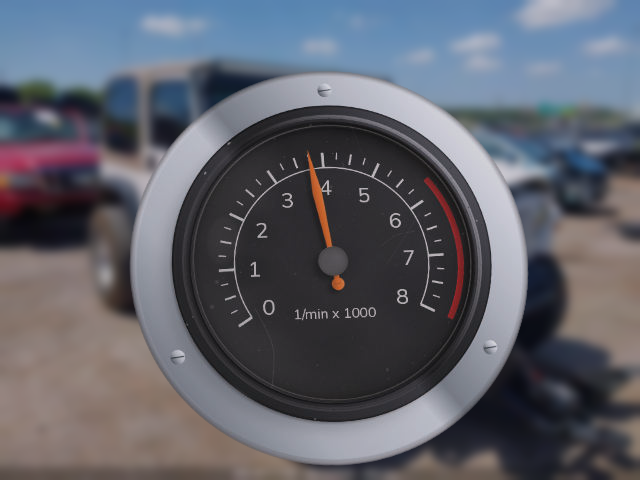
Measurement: 3750 rpm
